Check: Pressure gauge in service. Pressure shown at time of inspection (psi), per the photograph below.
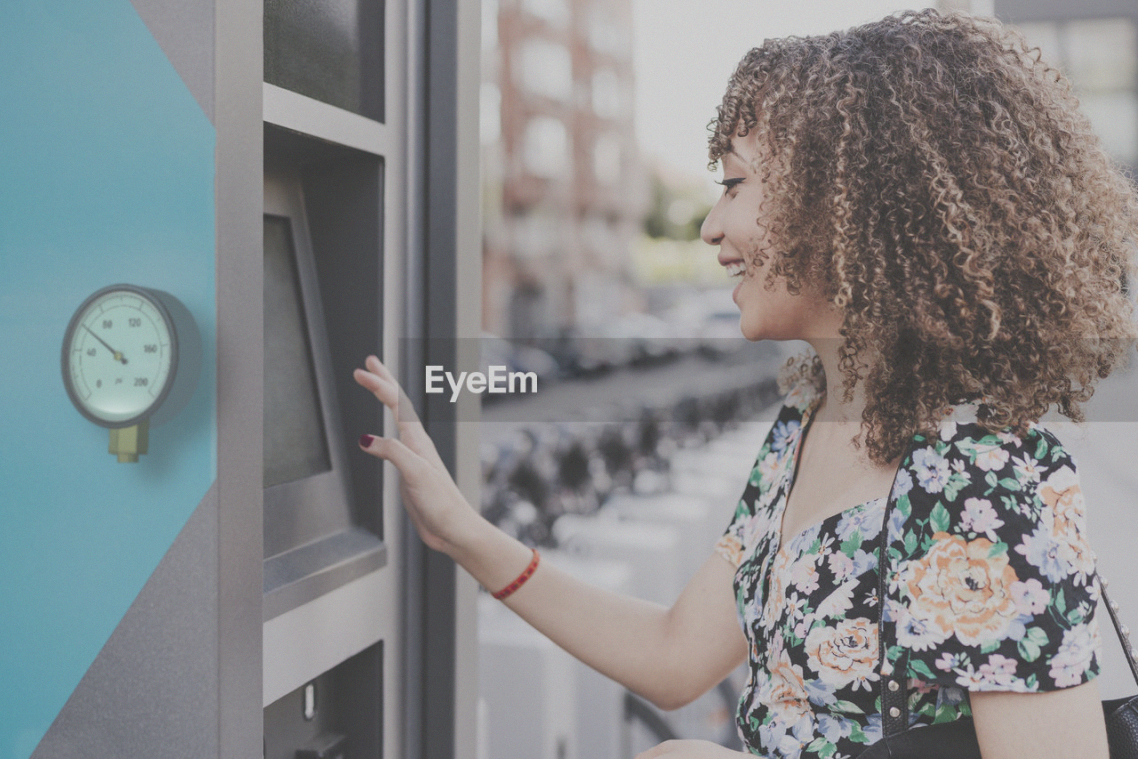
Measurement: 60 psi
